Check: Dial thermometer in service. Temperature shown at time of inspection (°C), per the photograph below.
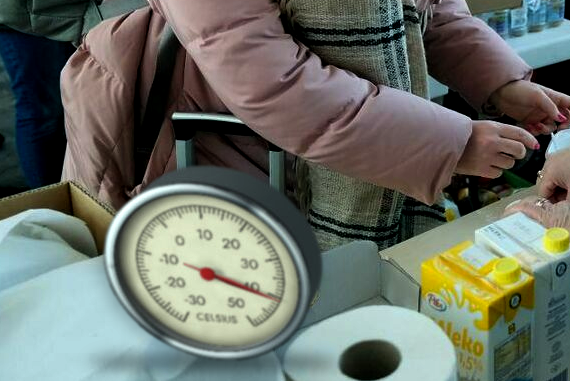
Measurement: 40 °C
